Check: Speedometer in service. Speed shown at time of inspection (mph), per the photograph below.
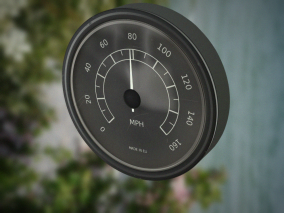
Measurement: 80 mph
